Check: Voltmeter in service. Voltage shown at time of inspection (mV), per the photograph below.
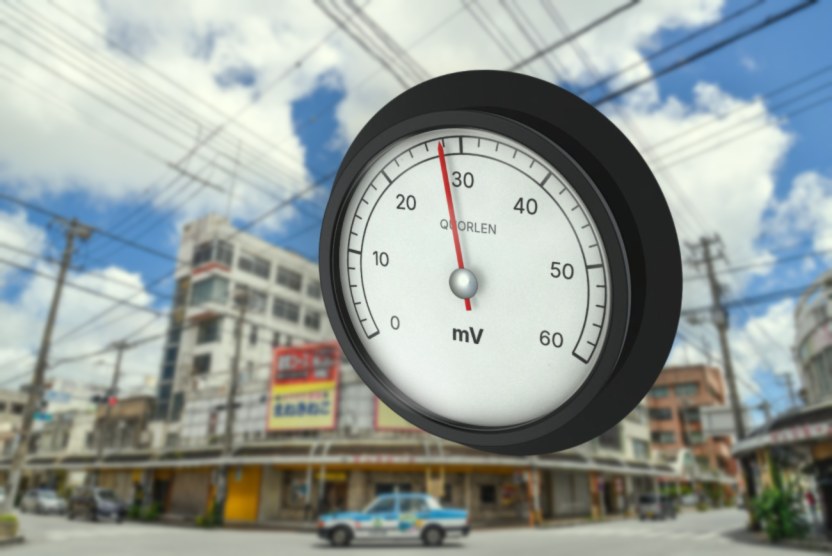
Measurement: 28 mV
